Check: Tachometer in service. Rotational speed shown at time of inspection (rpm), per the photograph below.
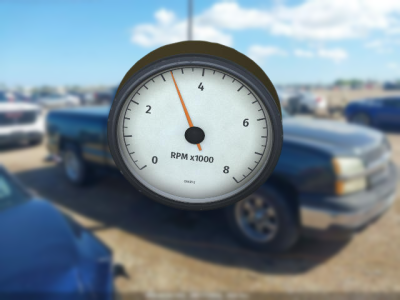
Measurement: 3250 rpm
